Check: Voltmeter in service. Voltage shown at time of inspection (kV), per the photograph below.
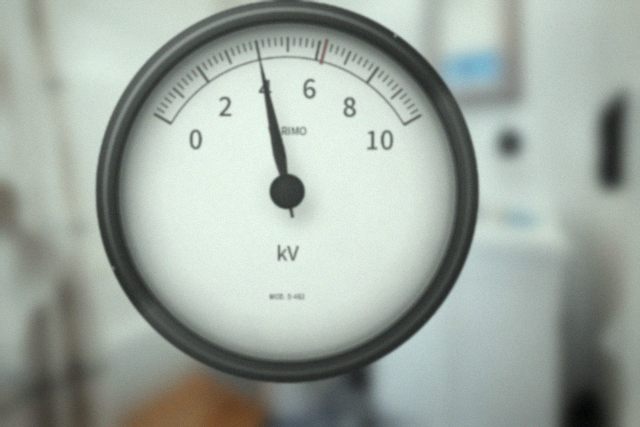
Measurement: 4 kV
